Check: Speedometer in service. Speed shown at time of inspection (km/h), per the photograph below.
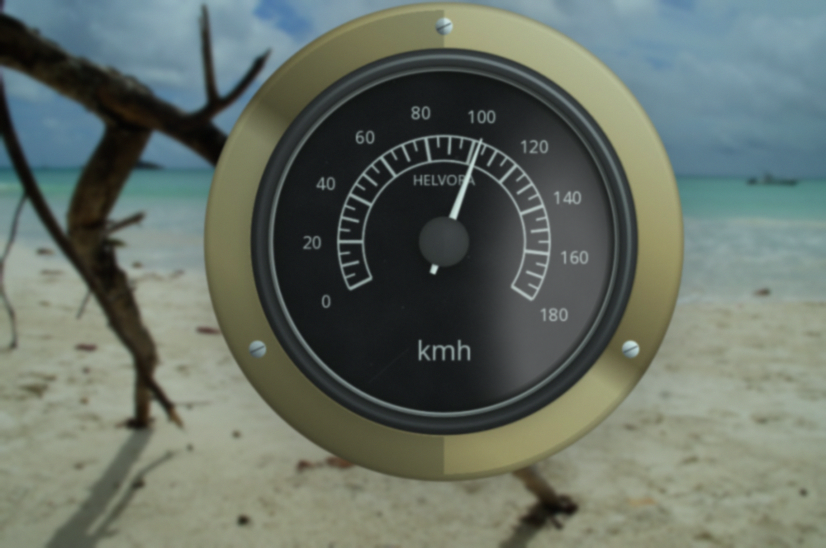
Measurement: 102.5 km/h
